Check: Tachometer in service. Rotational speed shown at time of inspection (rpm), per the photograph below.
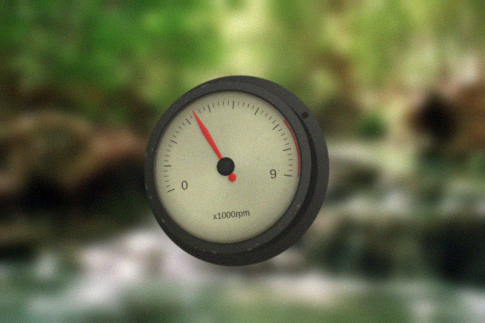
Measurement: 3400 rpm
